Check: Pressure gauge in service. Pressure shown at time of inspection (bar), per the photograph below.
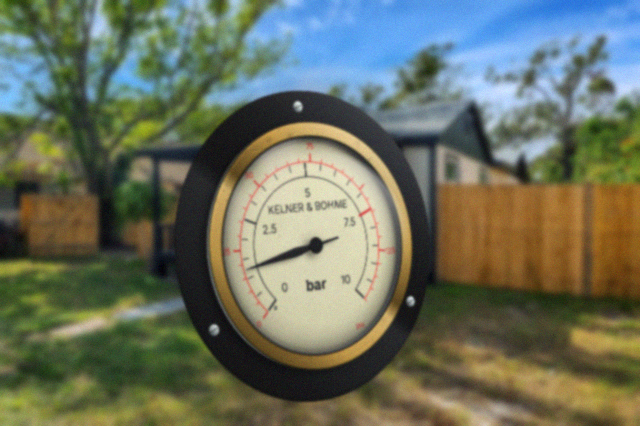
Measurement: 1.25 bar
